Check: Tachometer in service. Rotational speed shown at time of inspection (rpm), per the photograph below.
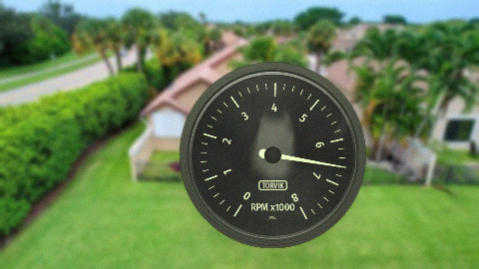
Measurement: 6600 rpm
